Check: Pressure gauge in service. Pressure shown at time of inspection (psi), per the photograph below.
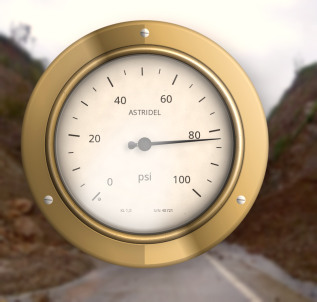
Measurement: 82.5 psi
